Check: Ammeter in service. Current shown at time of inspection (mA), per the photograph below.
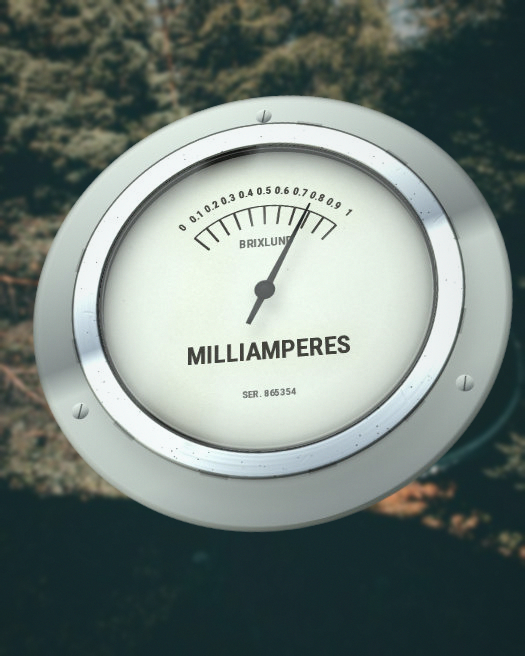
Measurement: 0.8 mA
